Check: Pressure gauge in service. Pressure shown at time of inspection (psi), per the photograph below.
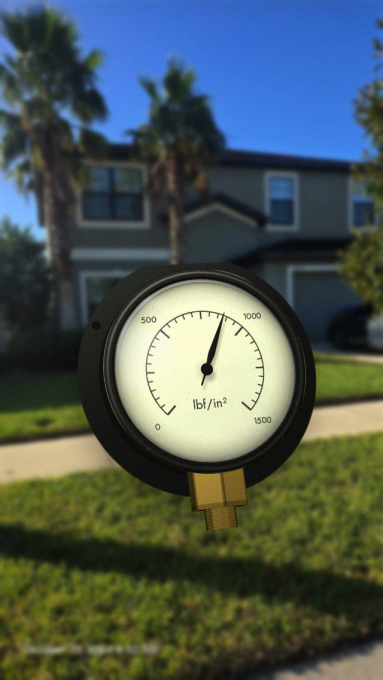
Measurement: 875 psi
